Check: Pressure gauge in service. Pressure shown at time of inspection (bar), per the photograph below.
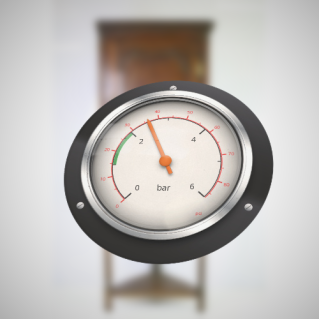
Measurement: 2.5 bar
